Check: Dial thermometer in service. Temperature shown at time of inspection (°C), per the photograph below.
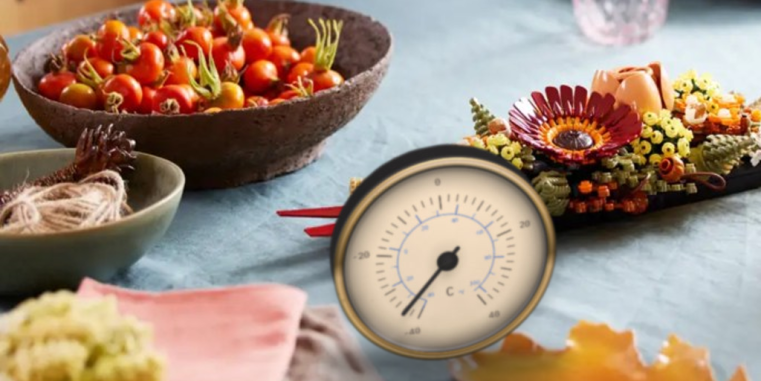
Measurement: -36 °C
